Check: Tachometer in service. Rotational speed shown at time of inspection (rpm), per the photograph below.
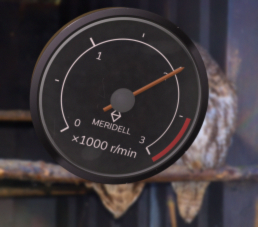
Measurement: 2000 rpm
